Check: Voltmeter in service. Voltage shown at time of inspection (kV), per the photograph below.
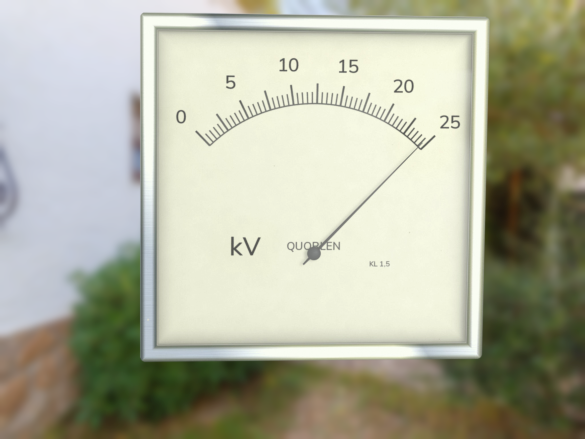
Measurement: 24.5 kV
